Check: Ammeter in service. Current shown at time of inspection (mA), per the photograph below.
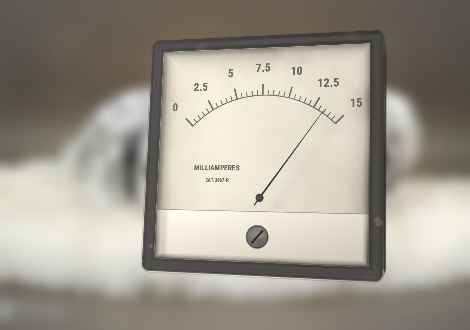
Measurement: 13.5 mA
